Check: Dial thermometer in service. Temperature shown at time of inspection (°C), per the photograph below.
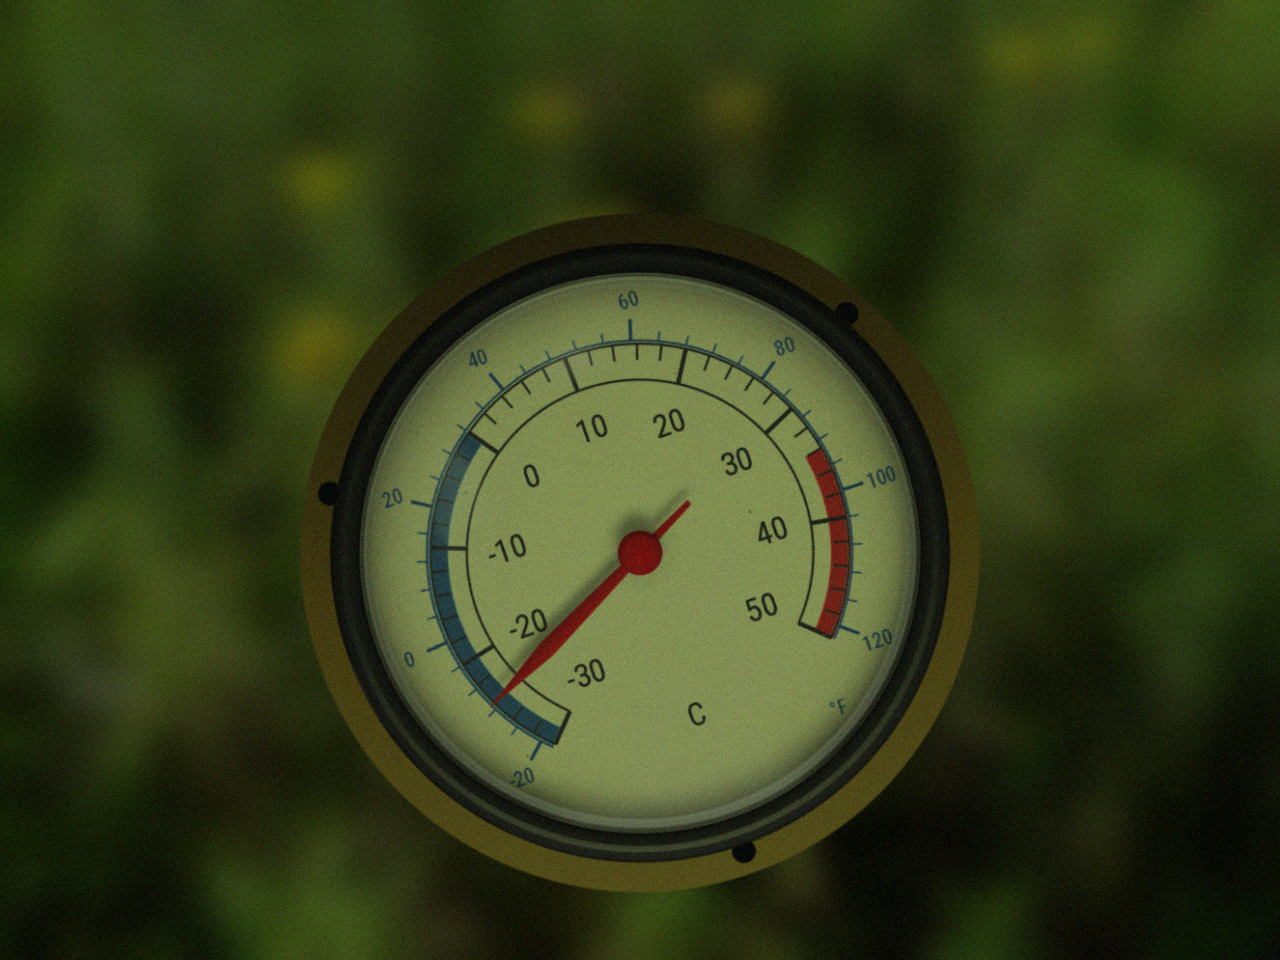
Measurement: -24 °C
